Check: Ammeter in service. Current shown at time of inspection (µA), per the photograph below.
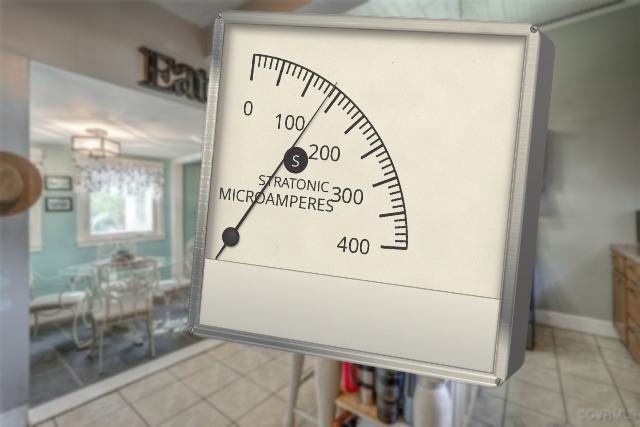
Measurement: 140 µA
